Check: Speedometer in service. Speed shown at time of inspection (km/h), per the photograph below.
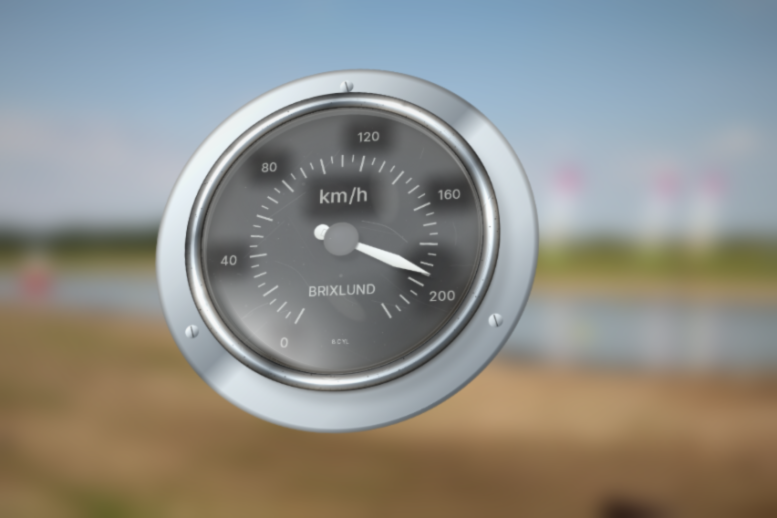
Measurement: 195 km/h
